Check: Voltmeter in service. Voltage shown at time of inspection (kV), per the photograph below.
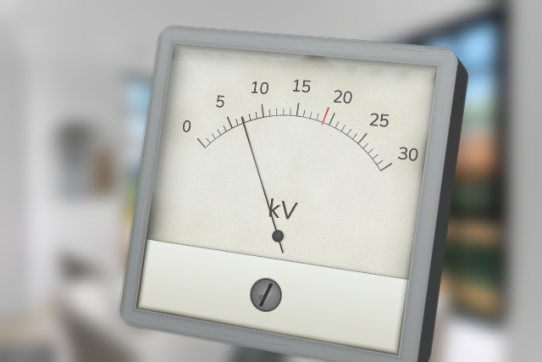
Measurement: 7 kV
